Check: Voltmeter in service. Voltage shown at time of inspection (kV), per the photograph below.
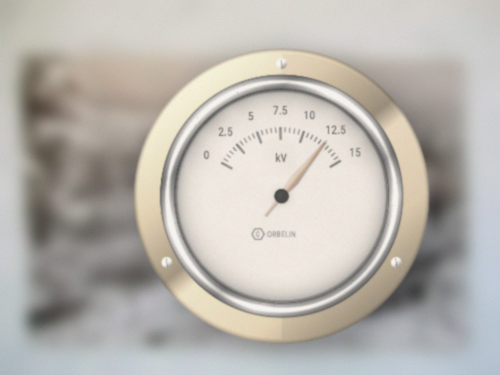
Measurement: 12.5 kV
